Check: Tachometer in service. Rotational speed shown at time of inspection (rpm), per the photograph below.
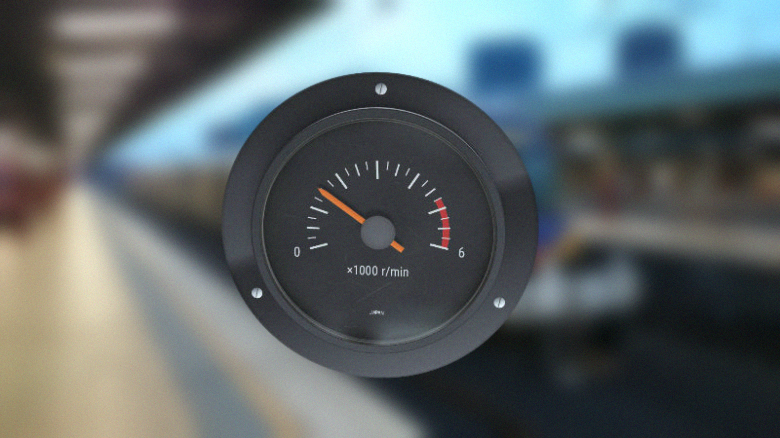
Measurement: 1500 rpm
